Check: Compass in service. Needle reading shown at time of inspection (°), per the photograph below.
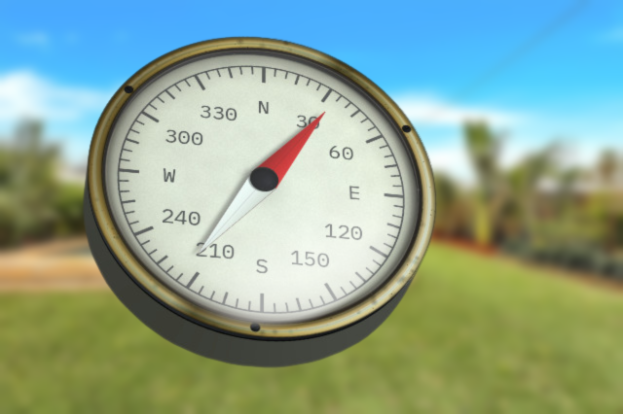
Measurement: 35 °
